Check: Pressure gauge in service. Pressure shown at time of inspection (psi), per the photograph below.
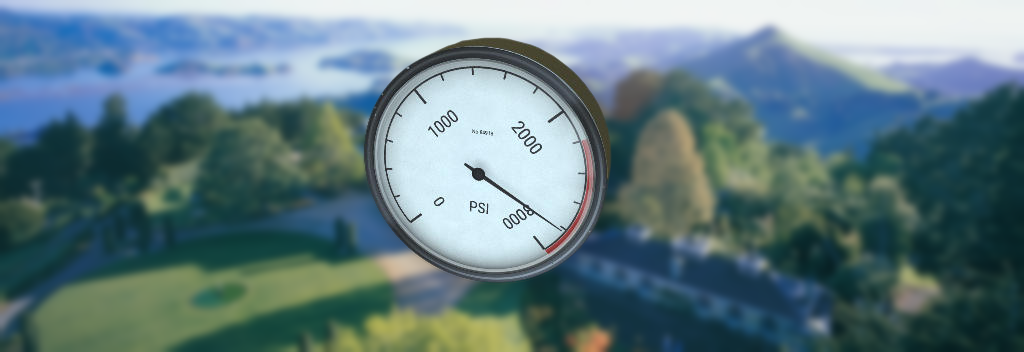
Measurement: 2800 psi
